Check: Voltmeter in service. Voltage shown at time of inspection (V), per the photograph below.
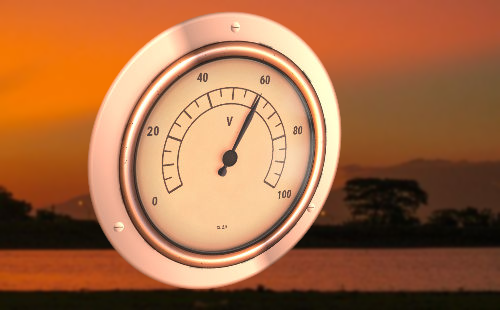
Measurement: 60 V
